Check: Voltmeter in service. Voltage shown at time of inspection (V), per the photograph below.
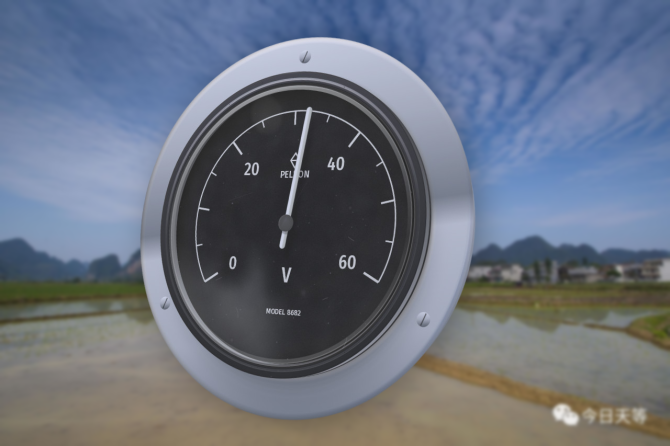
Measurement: 32.5 V
